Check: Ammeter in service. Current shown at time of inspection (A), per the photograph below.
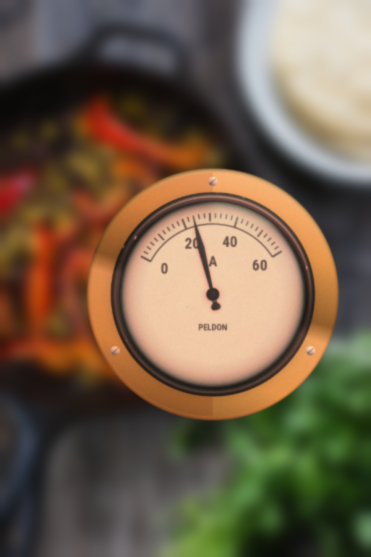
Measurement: 24 A
